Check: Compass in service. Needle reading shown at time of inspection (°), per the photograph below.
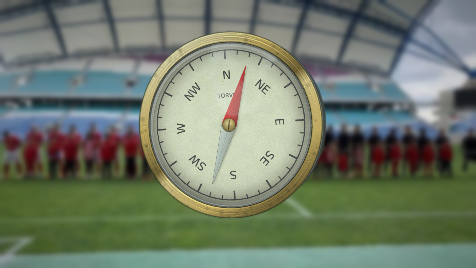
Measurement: 20 °
